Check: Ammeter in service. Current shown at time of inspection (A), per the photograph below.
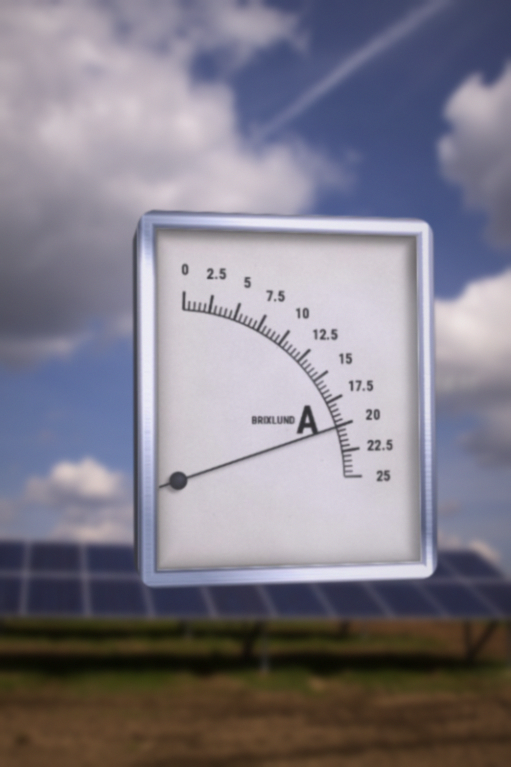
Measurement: 20 A
